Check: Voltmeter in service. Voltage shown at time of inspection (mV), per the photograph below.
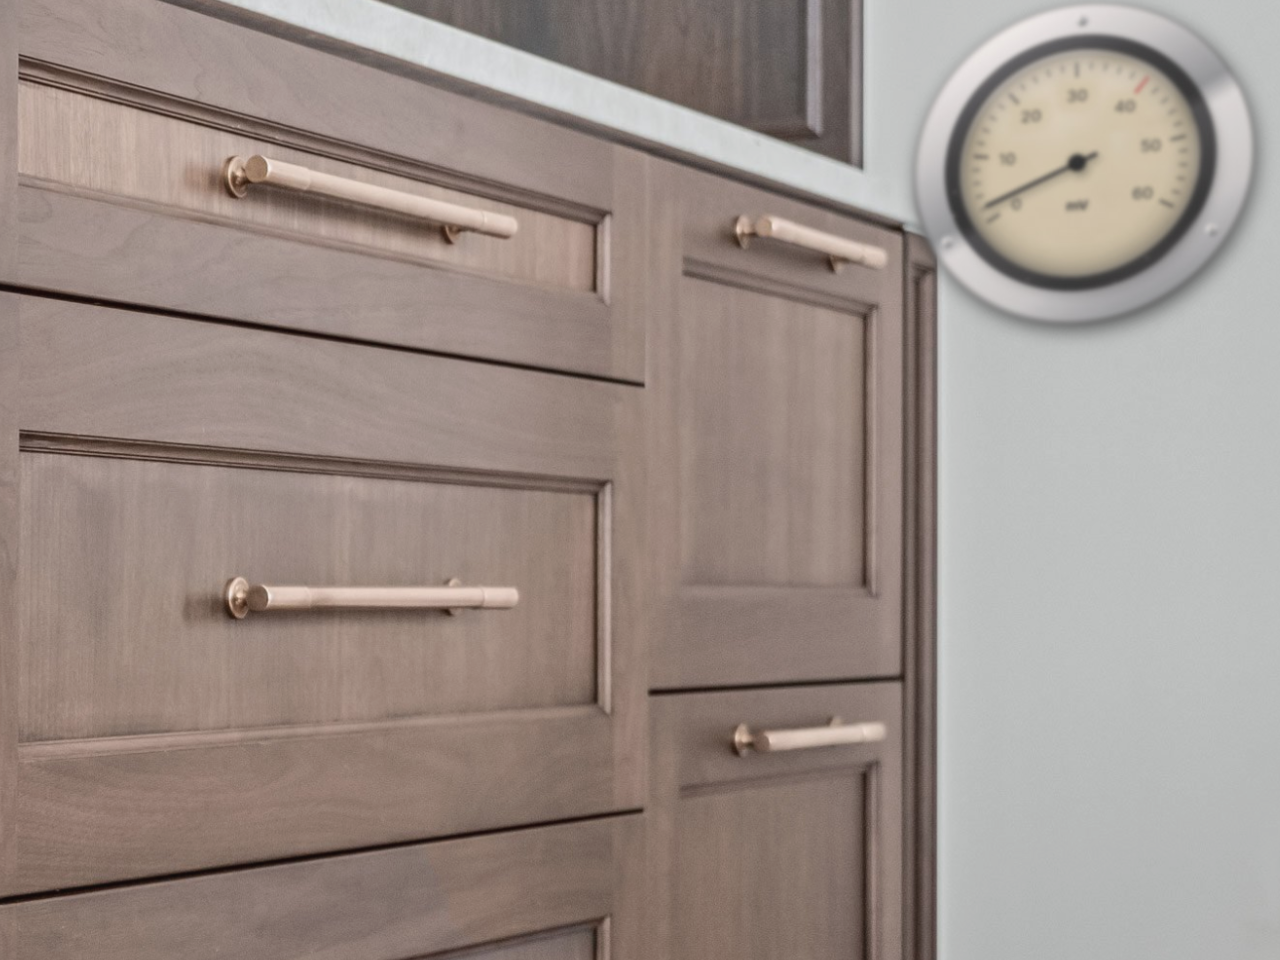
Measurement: 2 mV
